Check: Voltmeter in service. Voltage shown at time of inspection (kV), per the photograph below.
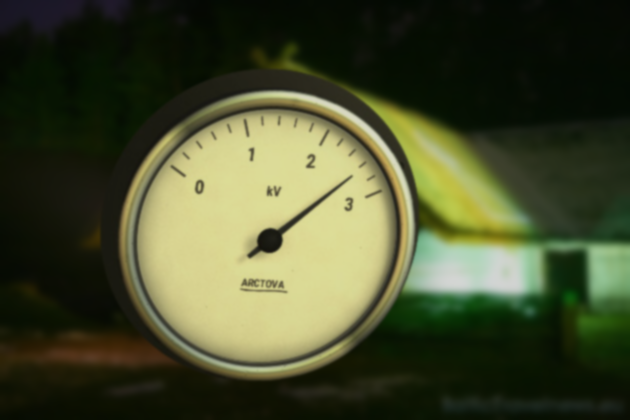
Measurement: 2.6 kV
